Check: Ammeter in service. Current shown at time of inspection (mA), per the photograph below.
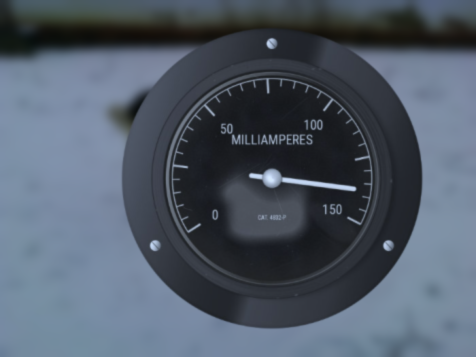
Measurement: 137.5 mA
